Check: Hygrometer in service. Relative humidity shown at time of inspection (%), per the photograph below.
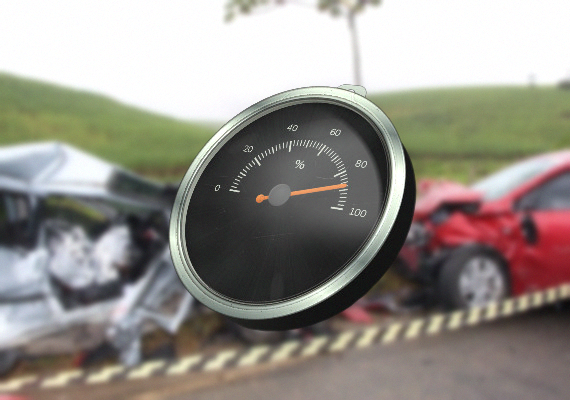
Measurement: 90 %
